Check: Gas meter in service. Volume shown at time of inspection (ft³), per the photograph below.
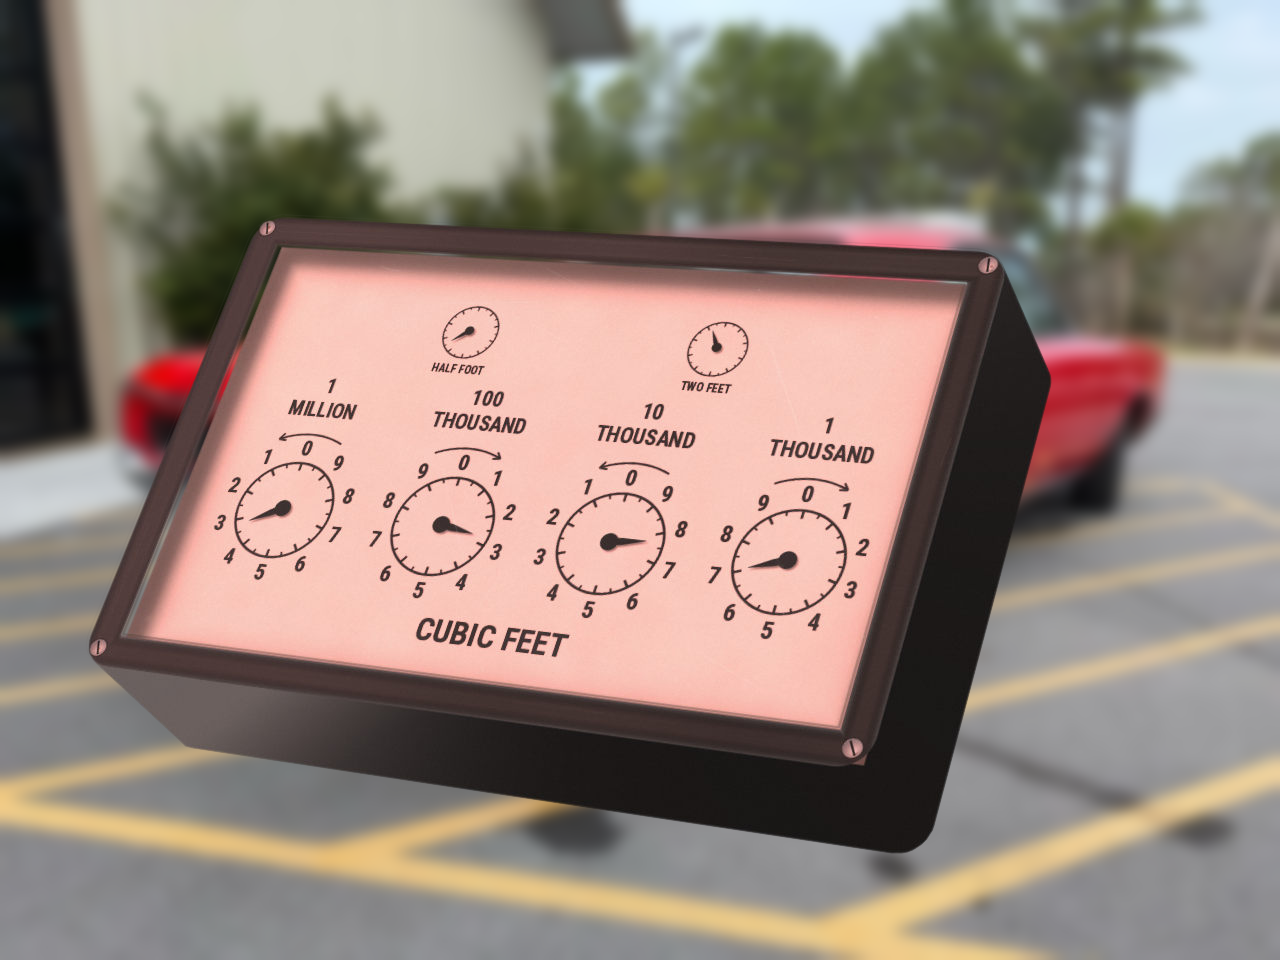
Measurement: 327700 ft³
